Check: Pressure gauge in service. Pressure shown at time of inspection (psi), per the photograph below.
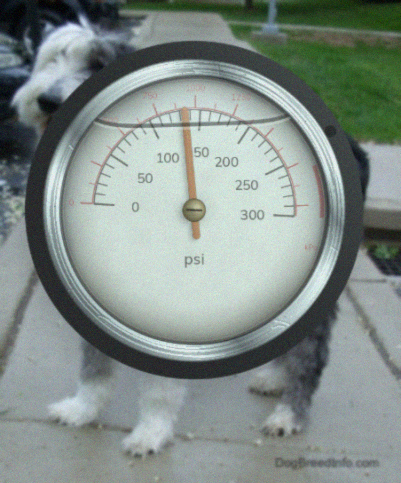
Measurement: 135 psi
